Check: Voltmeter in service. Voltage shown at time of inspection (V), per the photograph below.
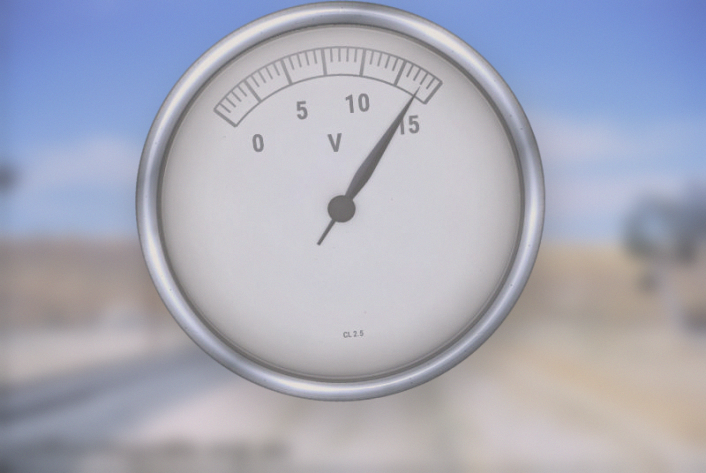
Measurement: 14 V
